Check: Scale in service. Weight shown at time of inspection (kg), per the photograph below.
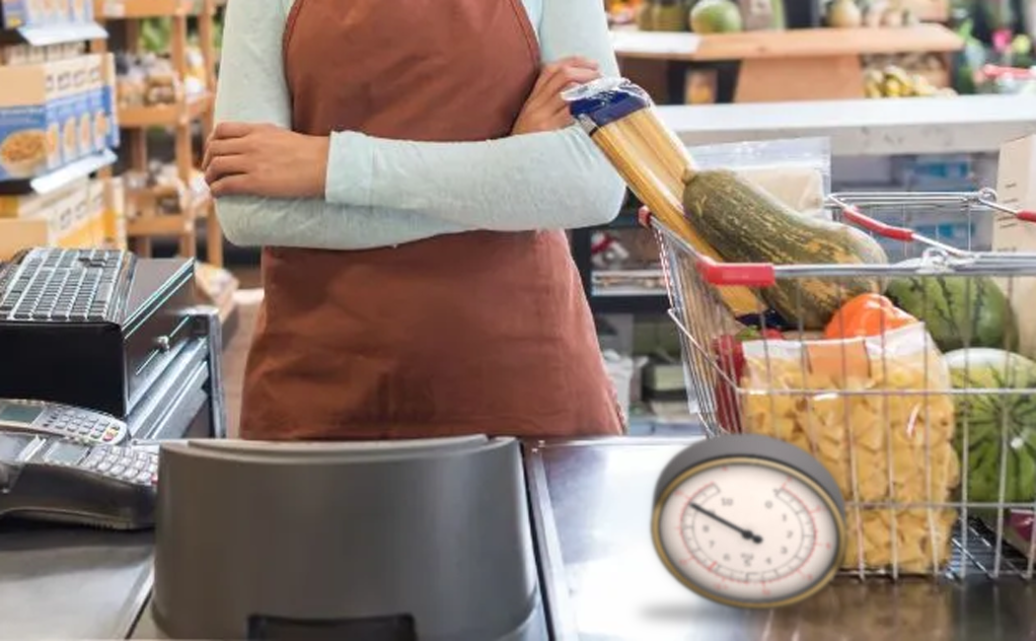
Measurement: 9 kg
